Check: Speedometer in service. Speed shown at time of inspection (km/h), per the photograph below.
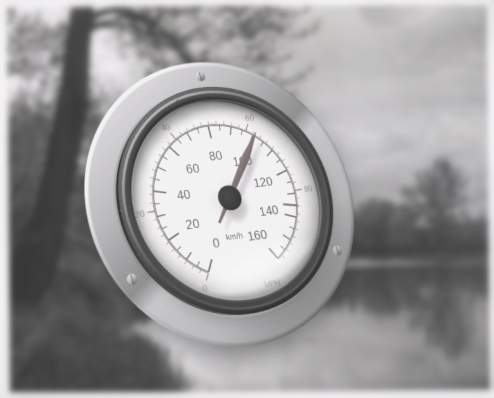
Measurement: 100 km/h
